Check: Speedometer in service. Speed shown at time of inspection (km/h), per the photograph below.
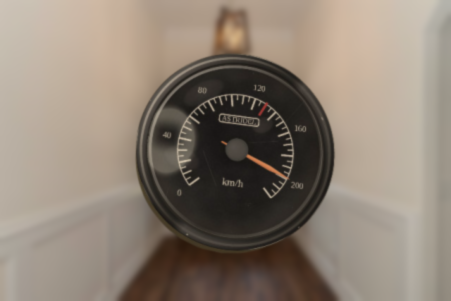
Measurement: 200 km/h
